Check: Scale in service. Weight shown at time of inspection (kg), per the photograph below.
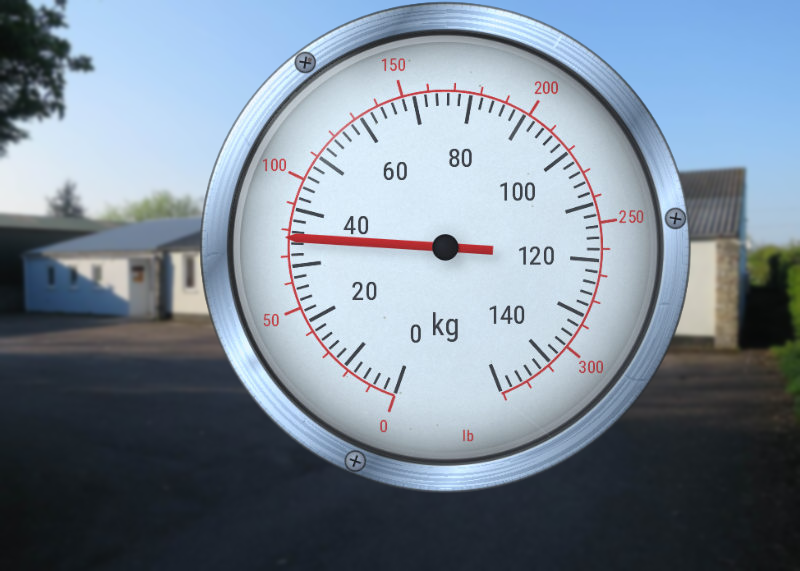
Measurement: 35 kg
